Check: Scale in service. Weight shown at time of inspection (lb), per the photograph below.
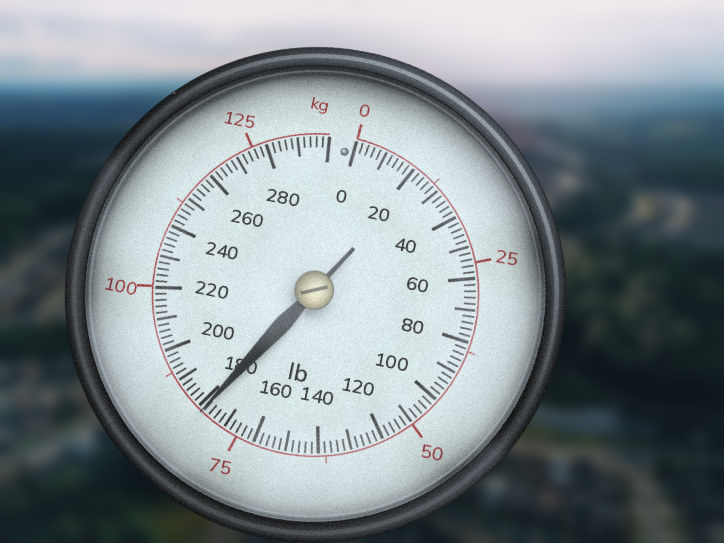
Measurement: 178 lb
